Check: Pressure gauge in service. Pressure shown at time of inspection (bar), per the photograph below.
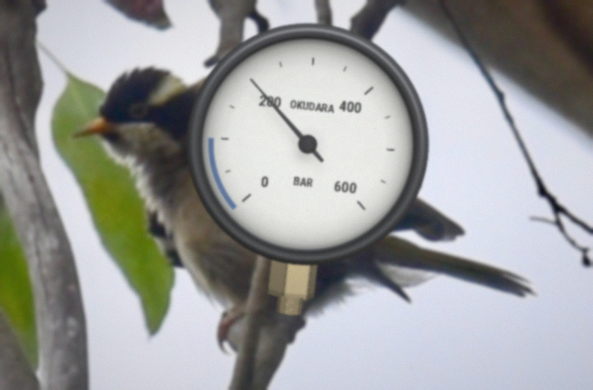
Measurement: 200 bar
